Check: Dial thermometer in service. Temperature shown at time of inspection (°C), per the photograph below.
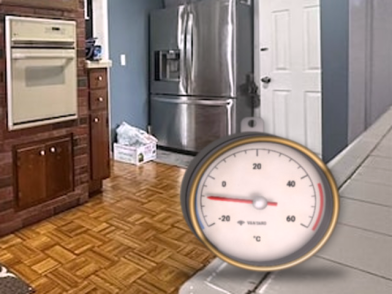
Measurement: -8 °C
